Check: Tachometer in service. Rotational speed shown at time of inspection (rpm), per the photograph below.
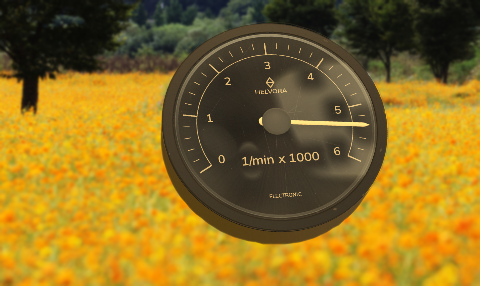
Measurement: 5400 rpm
